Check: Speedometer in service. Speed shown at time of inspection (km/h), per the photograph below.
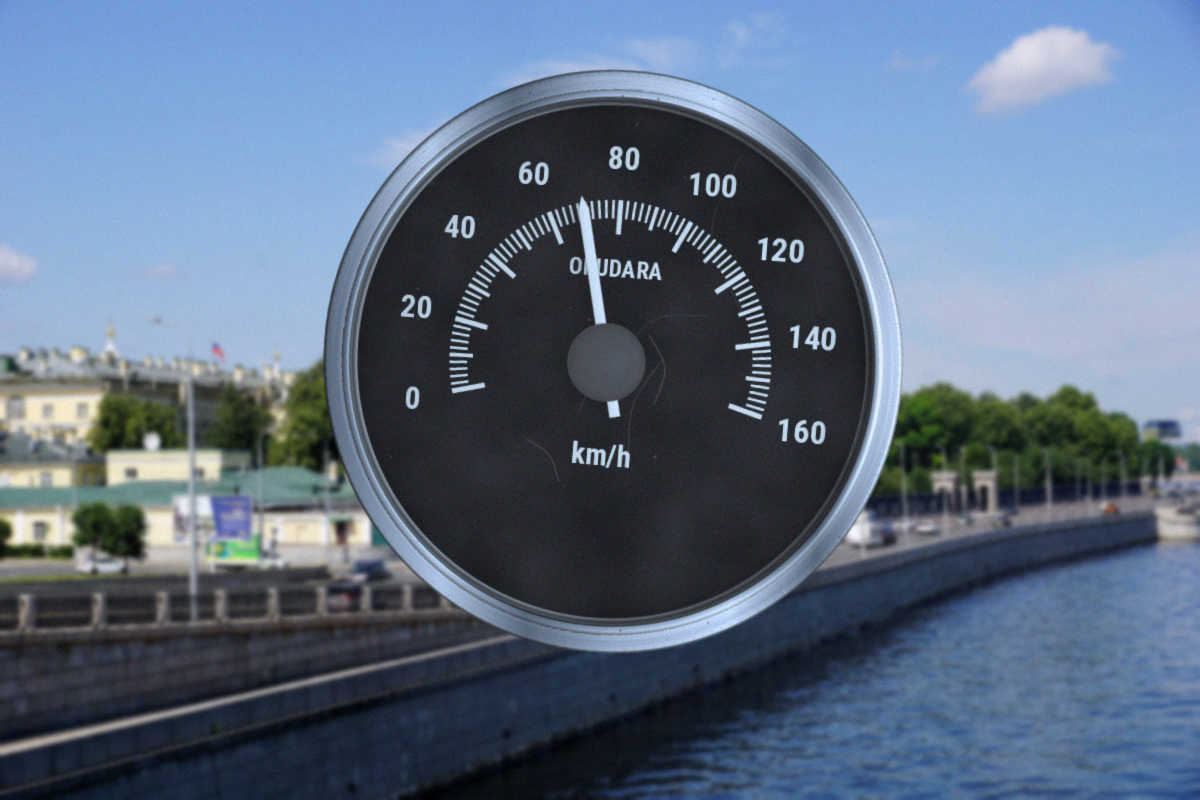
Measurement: 70 km/h
